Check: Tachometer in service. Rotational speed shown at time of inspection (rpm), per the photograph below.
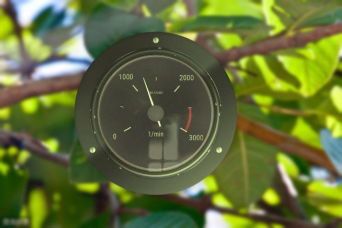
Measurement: 1250 rpm
